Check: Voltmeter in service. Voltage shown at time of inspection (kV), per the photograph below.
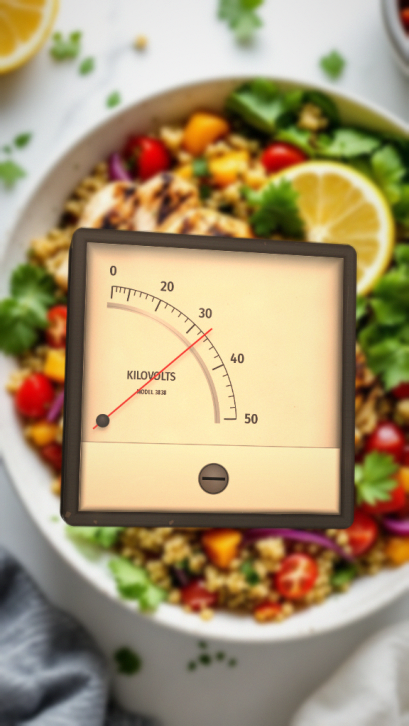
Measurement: 33 kV
